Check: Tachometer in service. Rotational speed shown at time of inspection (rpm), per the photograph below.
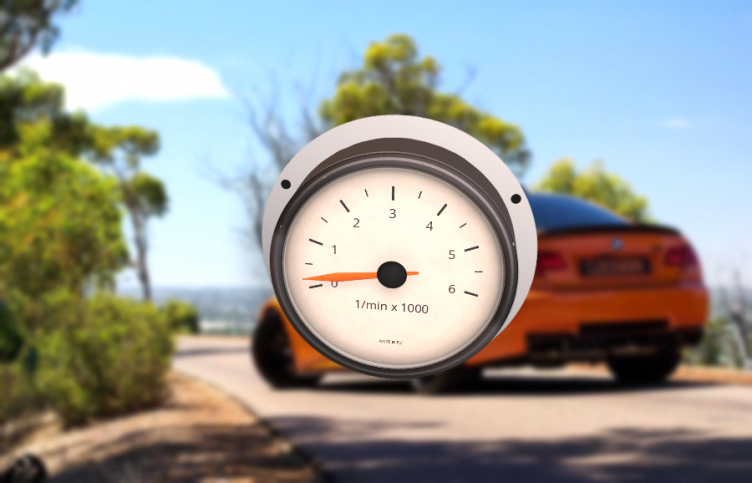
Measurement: 250 rpm
